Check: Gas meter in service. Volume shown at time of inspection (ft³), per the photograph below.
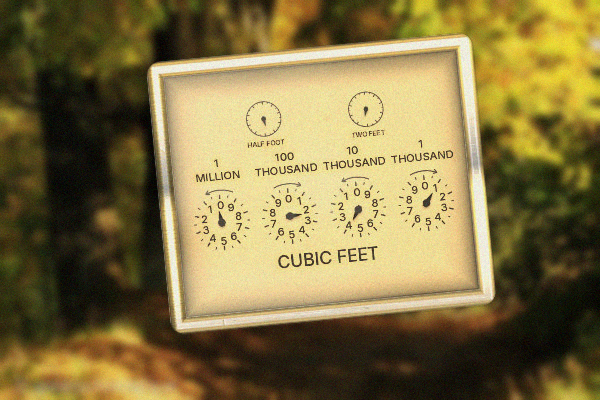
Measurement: 24100 ft³
